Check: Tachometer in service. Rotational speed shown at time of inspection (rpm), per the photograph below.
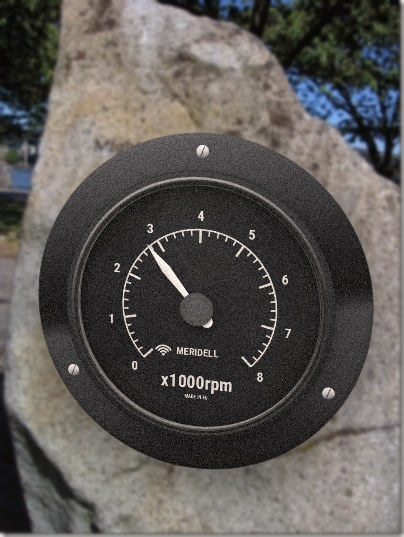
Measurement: 2800 rpm
